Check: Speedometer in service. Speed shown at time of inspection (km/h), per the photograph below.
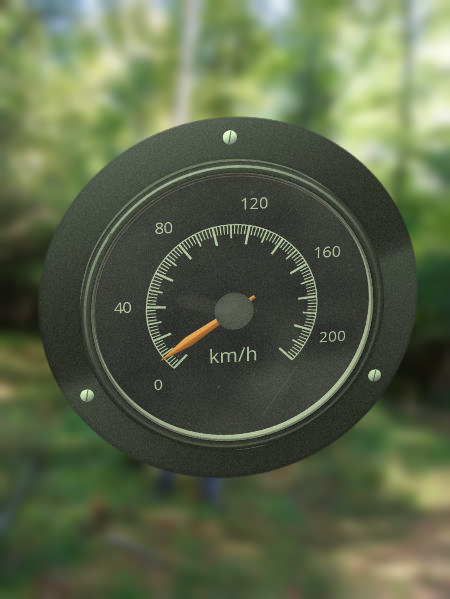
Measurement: 10 km/h
